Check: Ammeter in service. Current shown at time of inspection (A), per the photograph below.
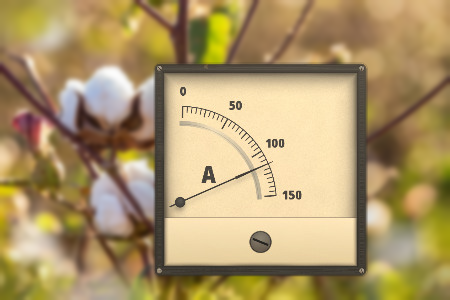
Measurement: 115 A
